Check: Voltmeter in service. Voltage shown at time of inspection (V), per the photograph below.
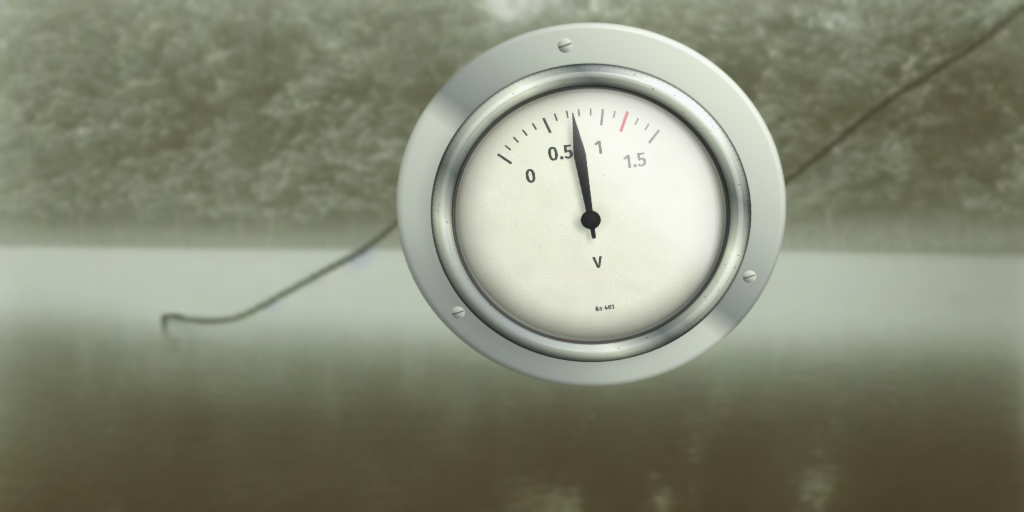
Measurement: 0.75 V
